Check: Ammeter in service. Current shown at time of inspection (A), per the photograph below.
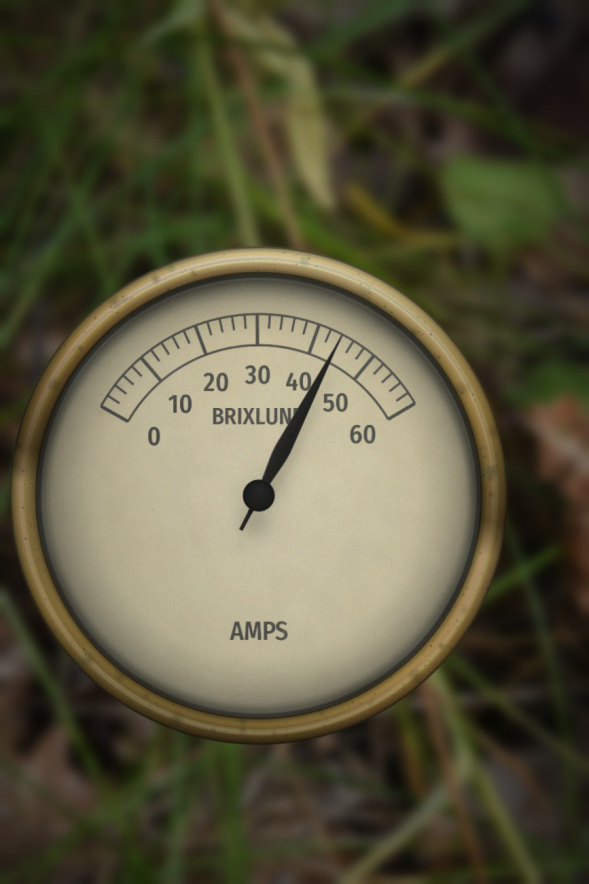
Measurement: 44 A
